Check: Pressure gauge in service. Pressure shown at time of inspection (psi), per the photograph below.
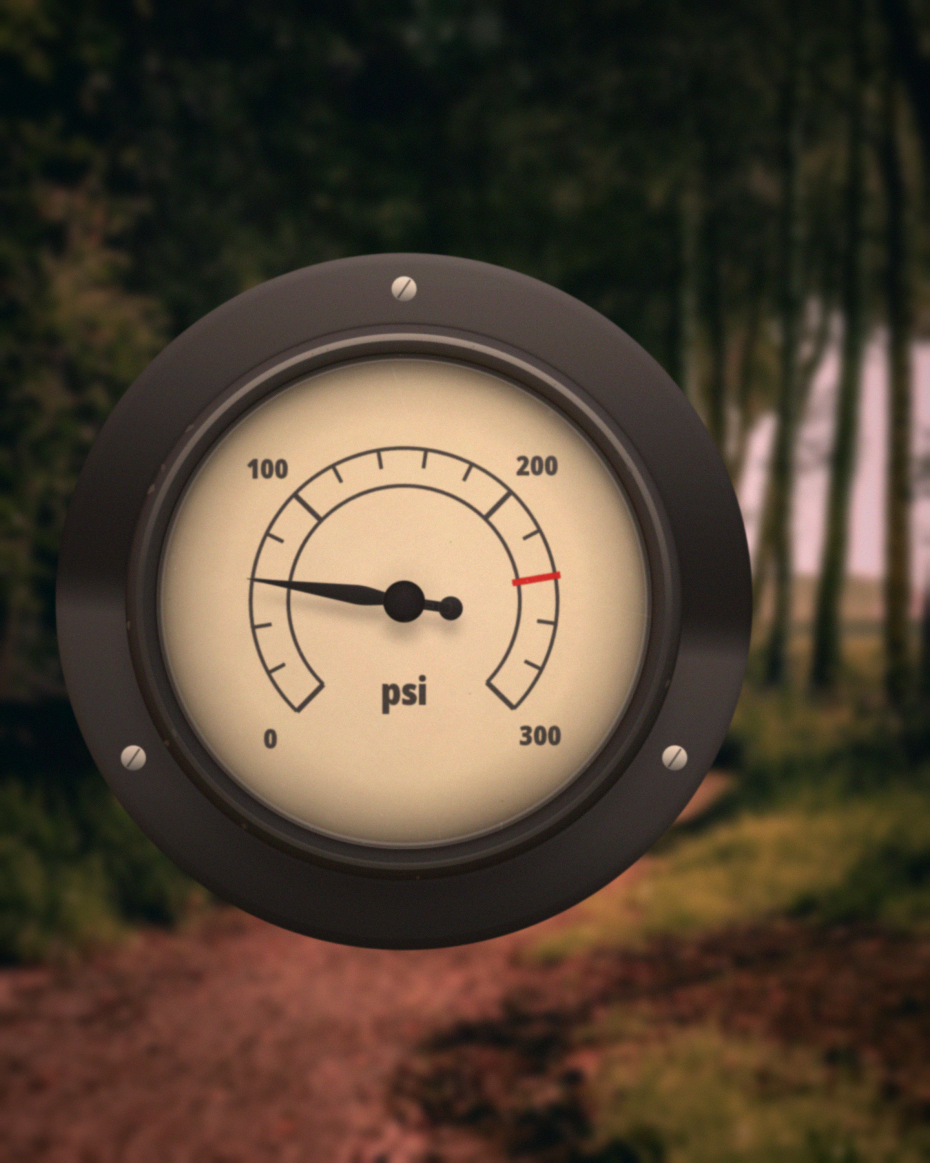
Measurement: 60 psi
